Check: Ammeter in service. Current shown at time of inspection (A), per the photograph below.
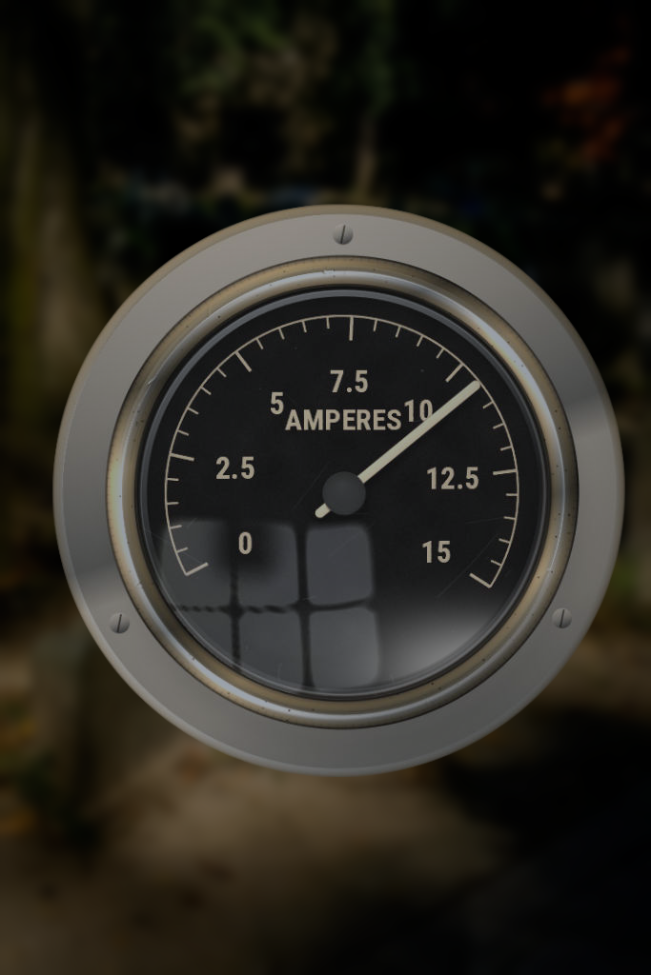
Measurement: 10.5 A
